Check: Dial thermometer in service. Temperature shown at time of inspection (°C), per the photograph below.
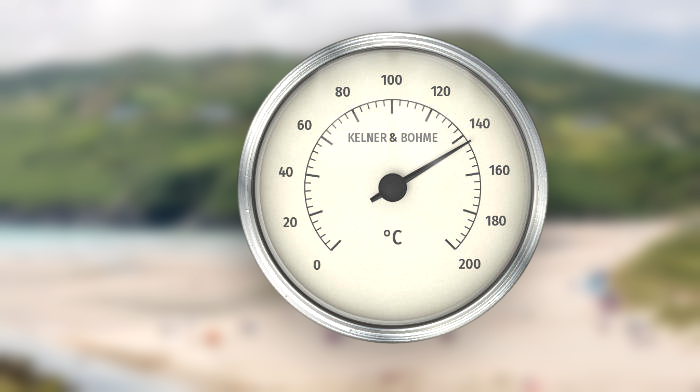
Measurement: 144 °C
